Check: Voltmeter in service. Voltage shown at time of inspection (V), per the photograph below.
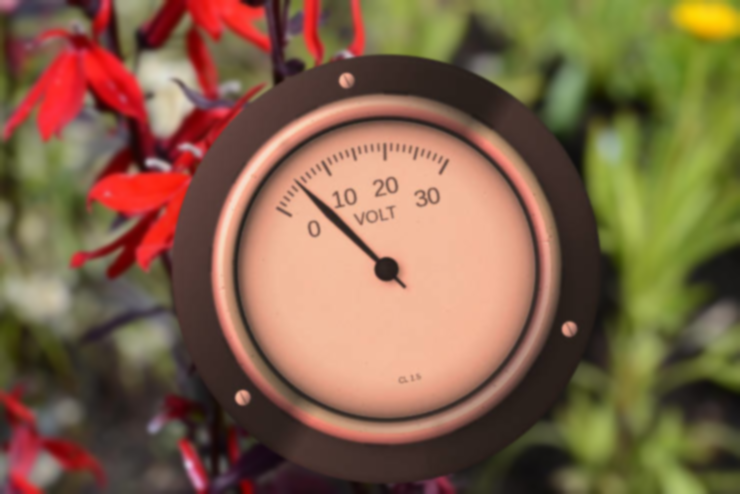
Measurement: 5 V
